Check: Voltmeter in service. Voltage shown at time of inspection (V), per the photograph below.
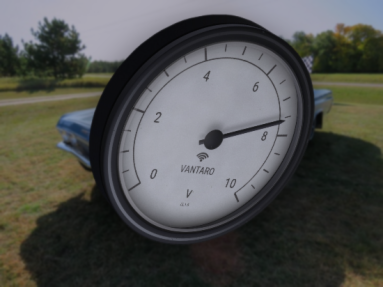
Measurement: 7.5 V
